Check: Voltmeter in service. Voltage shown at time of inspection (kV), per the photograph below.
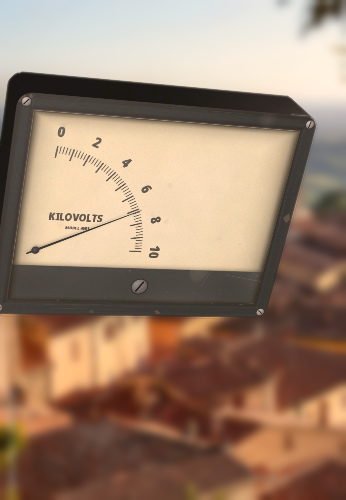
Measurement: 7 kV
